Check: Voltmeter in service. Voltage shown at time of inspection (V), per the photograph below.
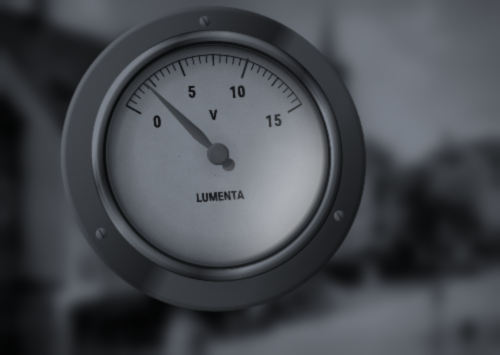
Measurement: 2 V
